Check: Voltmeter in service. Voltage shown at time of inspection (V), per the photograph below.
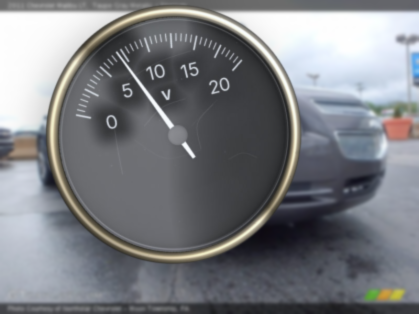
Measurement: 7 V
